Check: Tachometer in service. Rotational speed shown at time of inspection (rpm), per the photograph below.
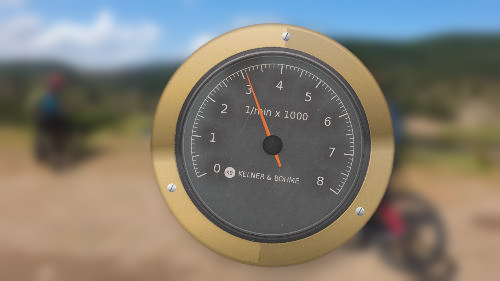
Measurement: 3100 rpm
